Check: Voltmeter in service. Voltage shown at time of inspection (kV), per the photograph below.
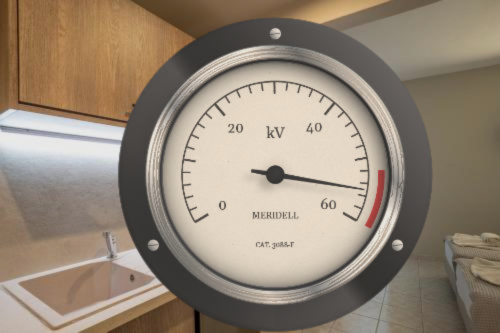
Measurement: 55 kV
